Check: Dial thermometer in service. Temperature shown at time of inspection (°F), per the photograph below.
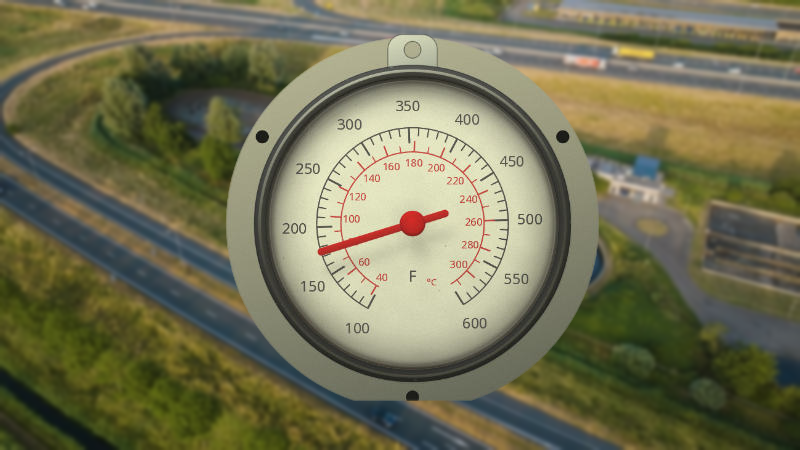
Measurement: 175 °F
